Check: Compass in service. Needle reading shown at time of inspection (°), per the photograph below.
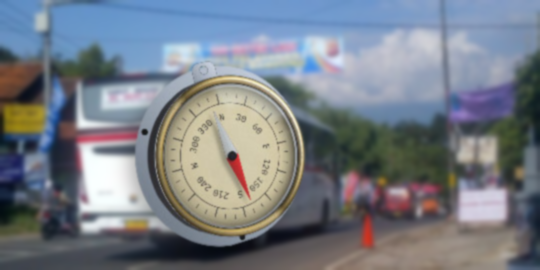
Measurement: 170 °
